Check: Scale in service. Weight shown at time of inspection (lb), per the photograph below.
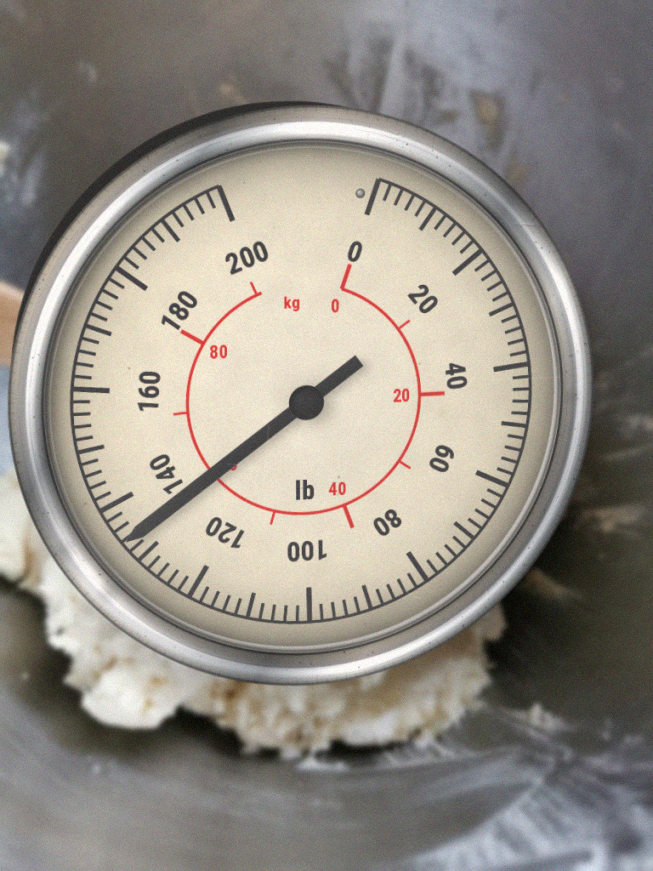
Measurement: 134 lb
